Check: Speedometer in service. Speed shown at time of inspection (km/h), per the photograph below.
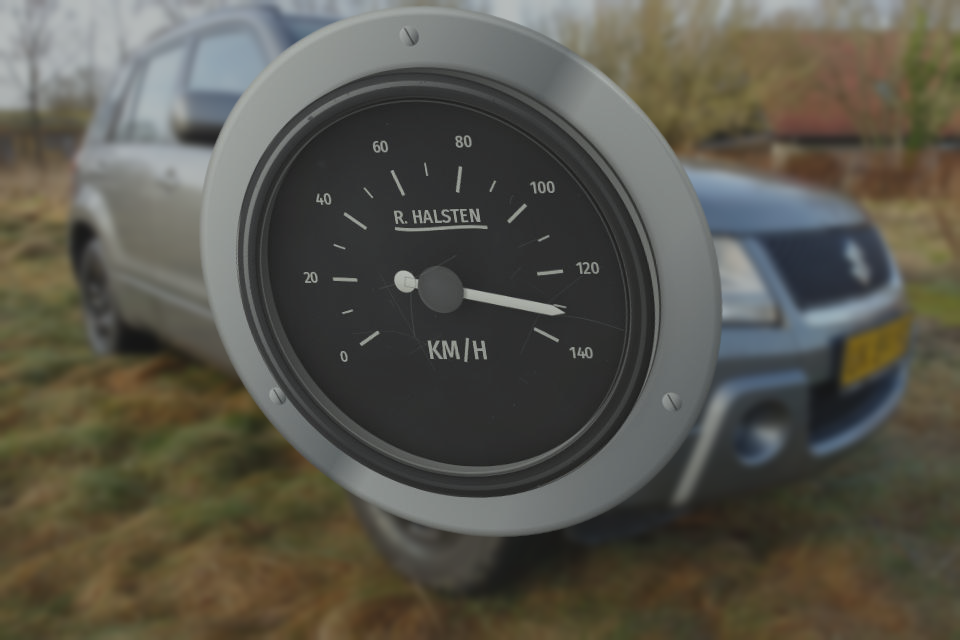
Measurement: 130 km/h
